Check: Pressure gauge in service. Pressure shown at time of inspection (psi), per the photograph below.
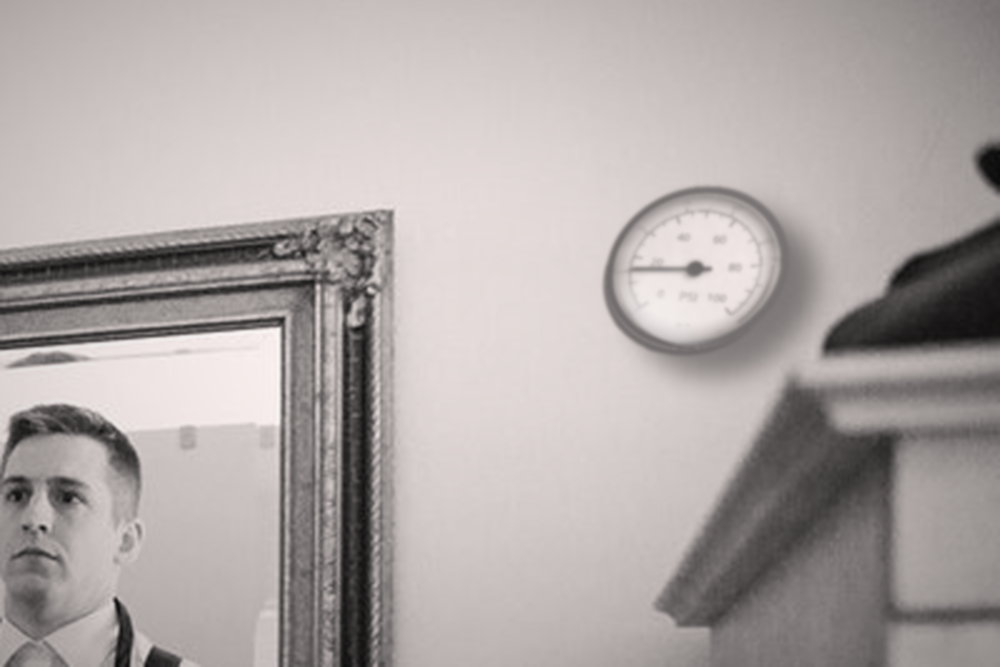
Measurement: 15 psi
